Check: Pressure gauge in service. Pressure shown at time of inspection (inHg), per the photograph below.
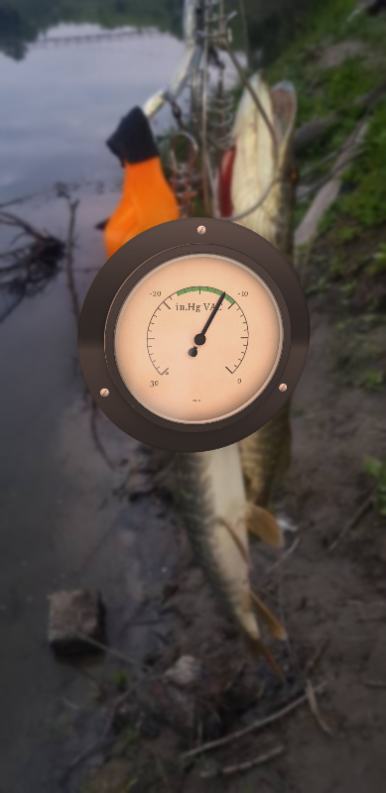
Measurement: -12 inHg
